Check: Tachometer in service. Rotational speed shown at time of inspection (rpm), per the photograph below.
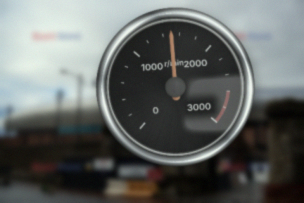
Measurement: 1500 rpm
